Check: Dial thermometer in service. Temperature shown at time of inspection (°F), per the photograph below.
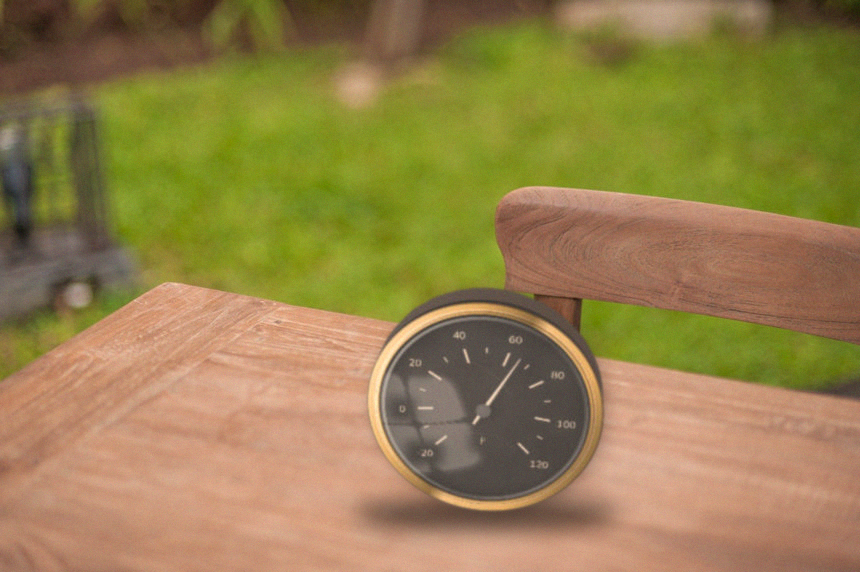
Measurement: 65 °F
